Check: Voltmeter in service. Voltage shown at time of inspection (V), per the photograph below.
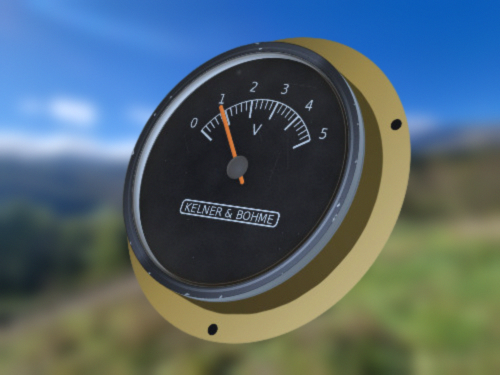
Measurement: 1 V
